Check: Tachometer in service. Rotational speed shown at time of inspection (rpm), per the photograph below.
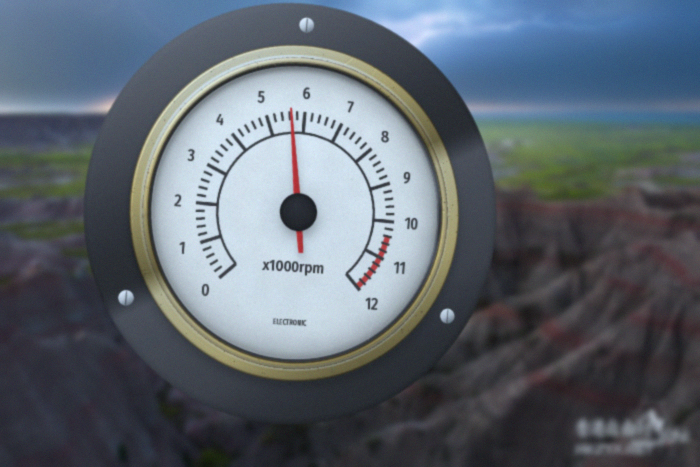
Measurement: 5600 rpm
